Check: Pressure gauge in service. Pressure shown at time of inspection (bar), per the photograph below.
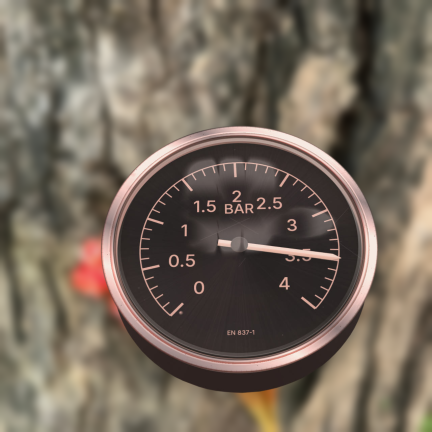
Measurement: 3.5 bar
